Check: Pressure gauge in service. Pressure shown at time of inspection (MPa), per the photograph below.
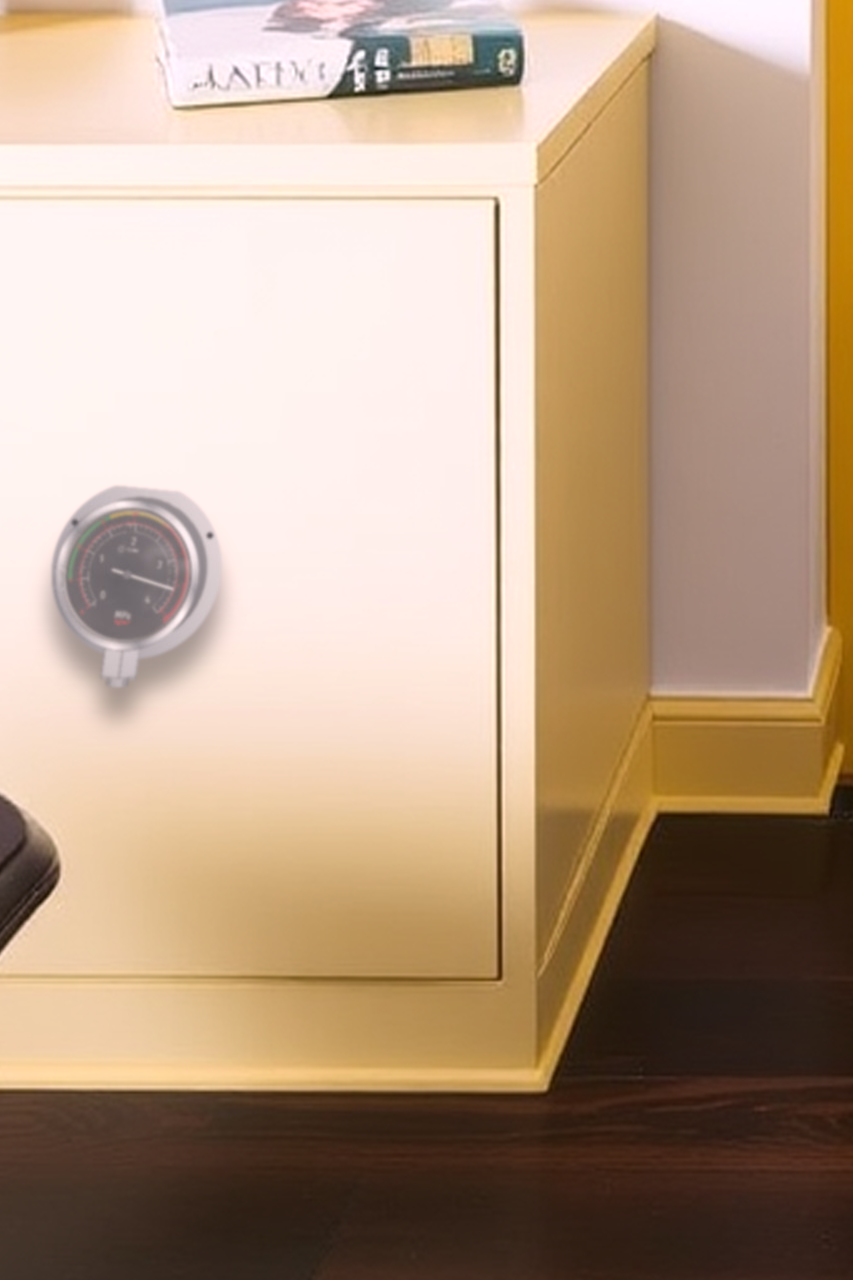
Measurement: 3.5 MPa
